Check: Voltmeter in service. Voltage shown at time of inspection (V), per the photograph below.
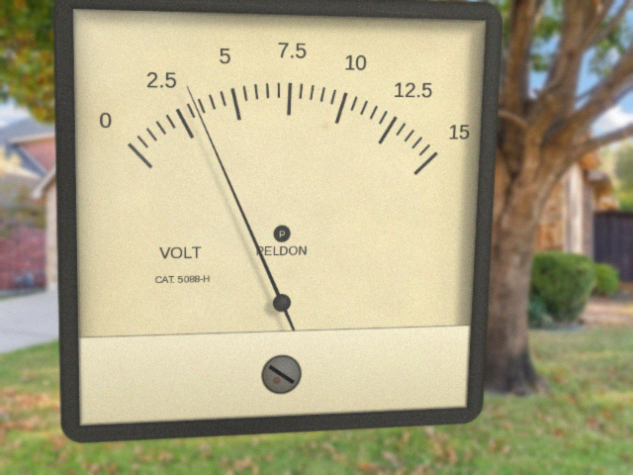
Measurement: 3.25 V
